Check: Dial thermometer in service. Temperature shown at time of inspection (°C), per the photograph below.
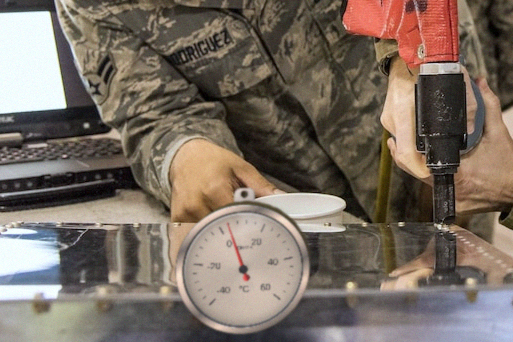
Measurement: 4 °C
